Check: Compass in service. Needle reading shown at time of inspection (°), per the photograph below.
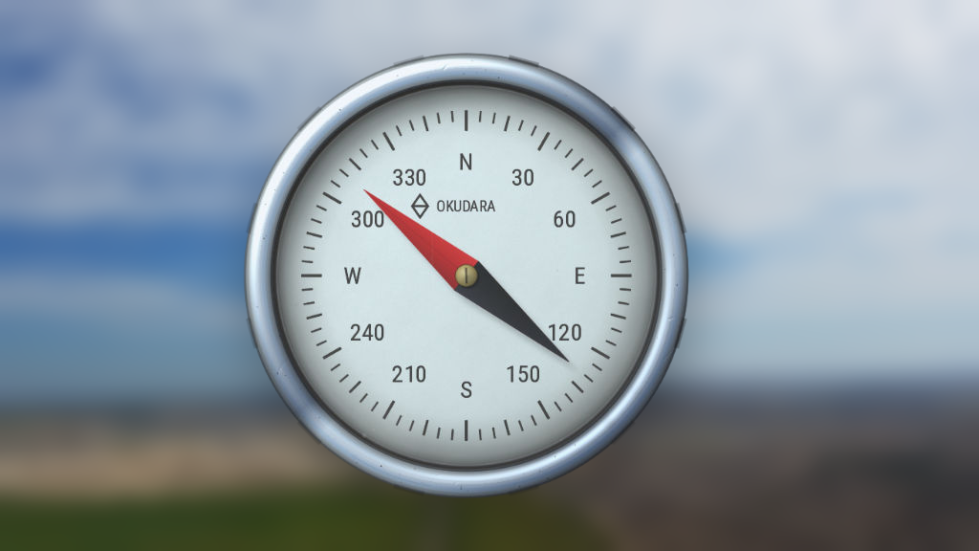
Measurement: 310 °
